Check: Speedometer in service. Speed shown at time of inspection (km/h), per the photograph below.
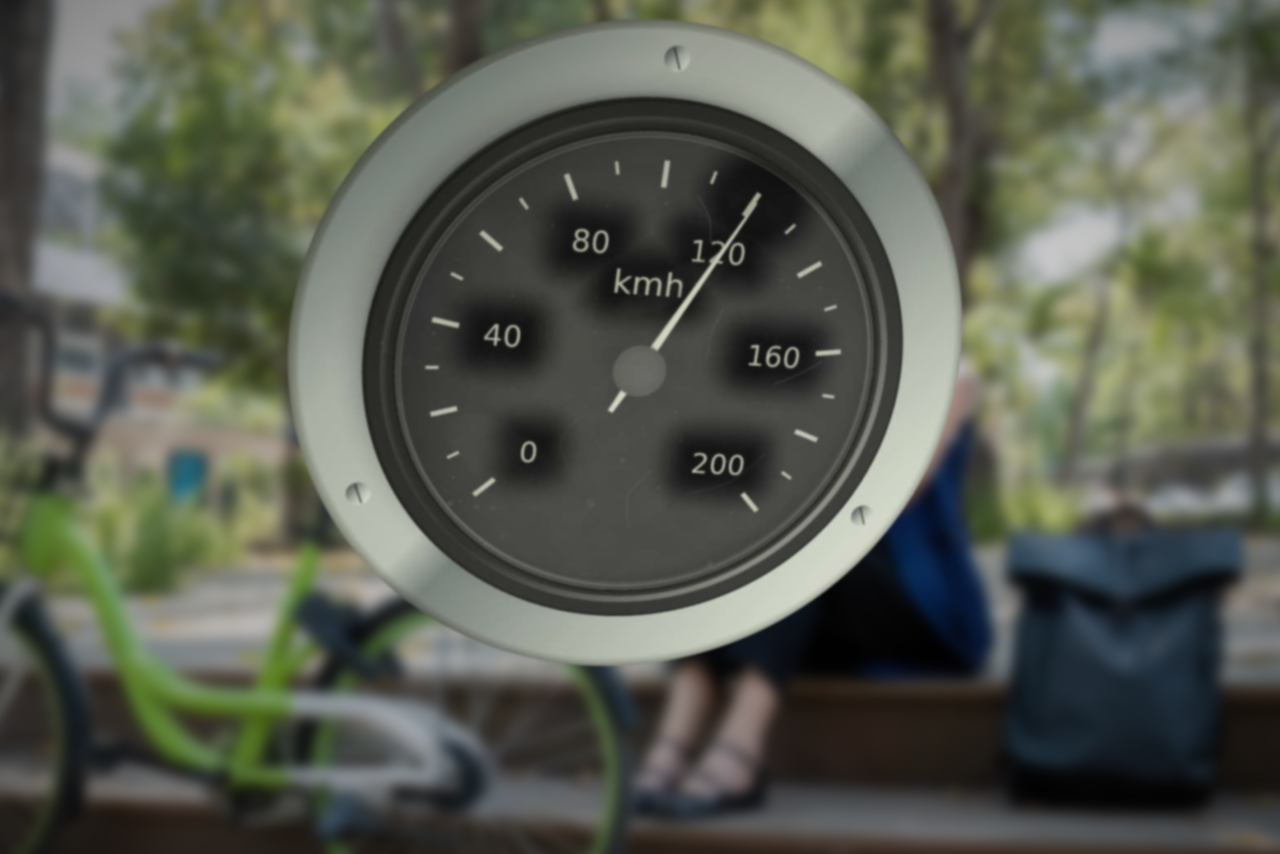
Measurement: 120 km/h
